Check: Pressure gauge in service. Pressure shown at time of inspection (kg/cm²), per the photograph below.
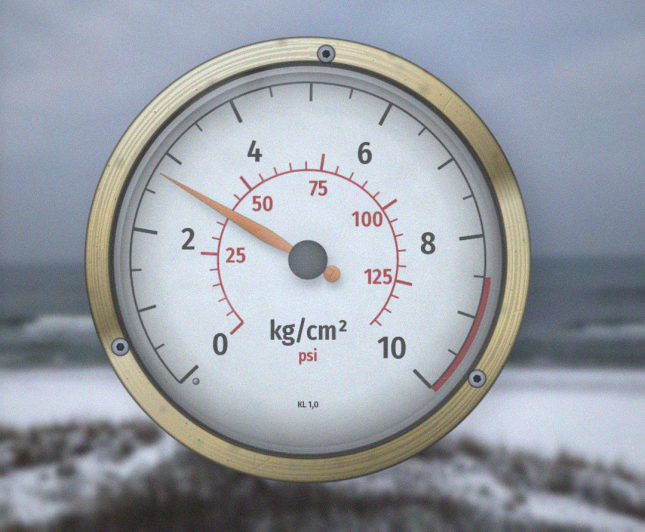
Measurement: 2.75 kg/cm²
